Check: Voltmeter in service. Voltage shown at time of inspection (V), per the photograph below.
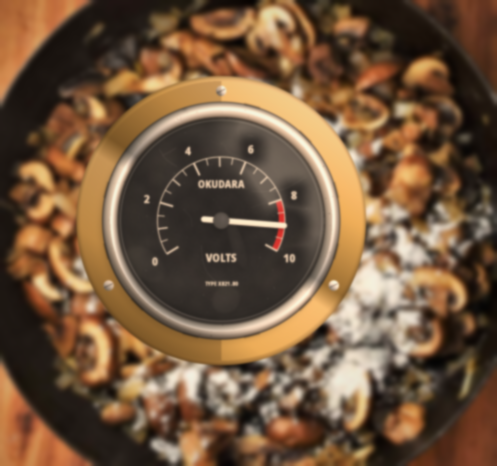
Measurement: 9 V
